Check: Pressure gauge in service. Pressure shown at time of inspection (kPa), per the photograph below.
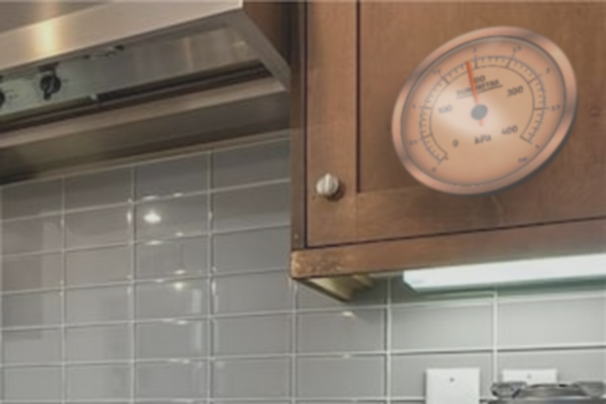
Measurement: 190 kPa
